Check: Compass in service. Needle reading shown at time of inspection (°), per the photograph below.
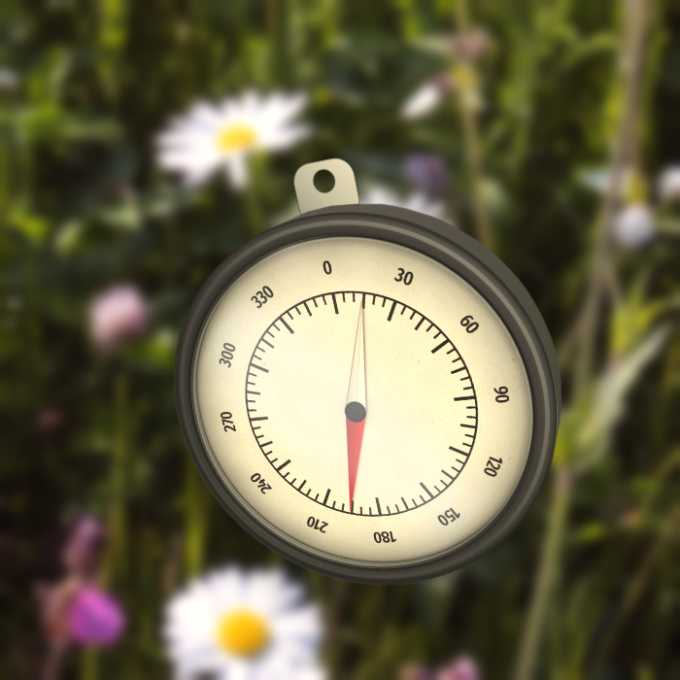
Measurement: 195 °
